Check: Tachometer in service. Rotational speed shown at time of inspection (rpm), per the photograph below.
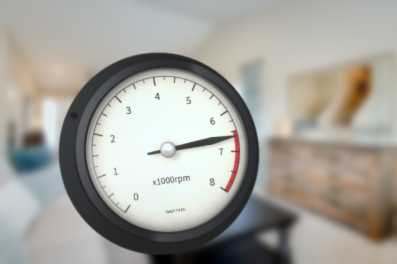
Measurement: 6625 rpm
